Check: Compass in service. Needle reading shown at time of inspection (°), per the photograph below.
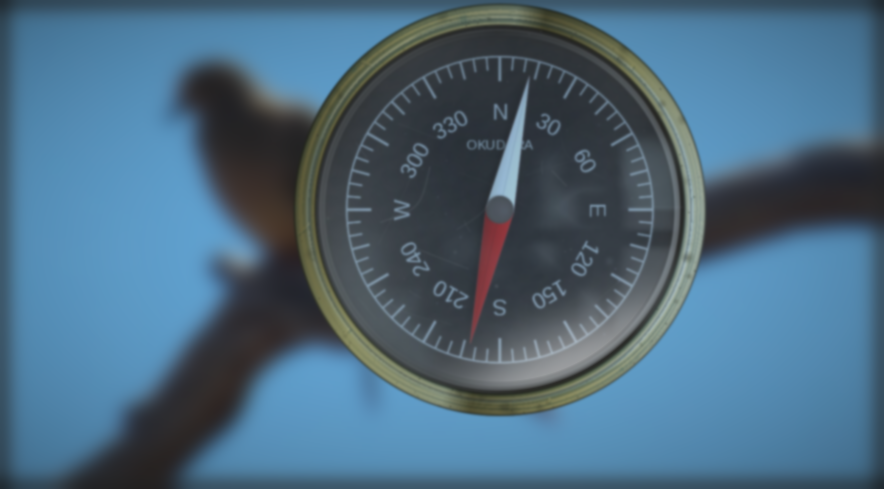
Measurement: 192.5 °
